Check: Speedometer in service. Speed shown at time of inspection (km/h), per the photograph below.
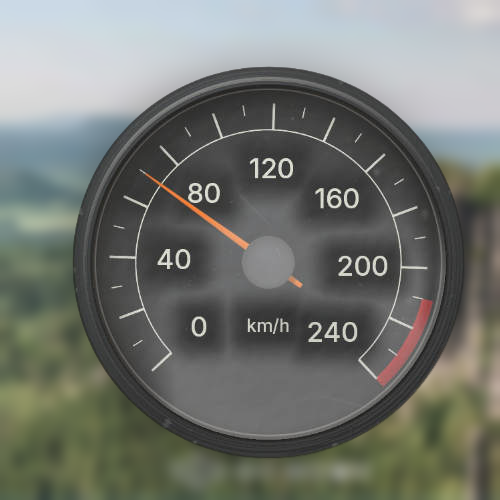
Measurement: 70 km/h
